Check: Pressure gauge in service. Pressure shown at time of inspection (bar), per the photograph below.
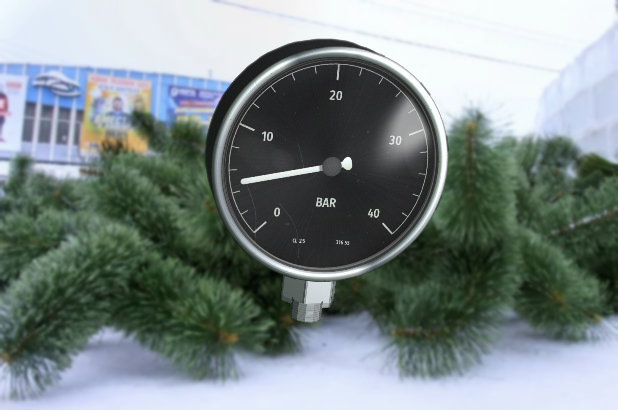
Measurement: 5 bar
